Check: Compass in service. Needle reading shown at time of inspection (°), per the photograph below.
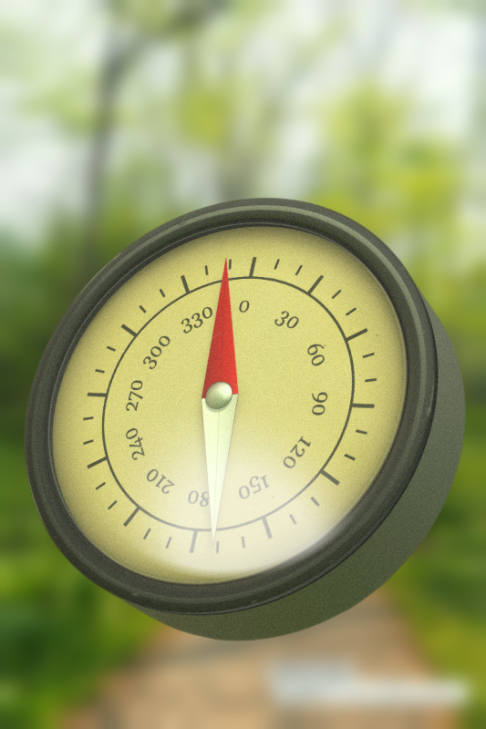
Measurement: 350 °
